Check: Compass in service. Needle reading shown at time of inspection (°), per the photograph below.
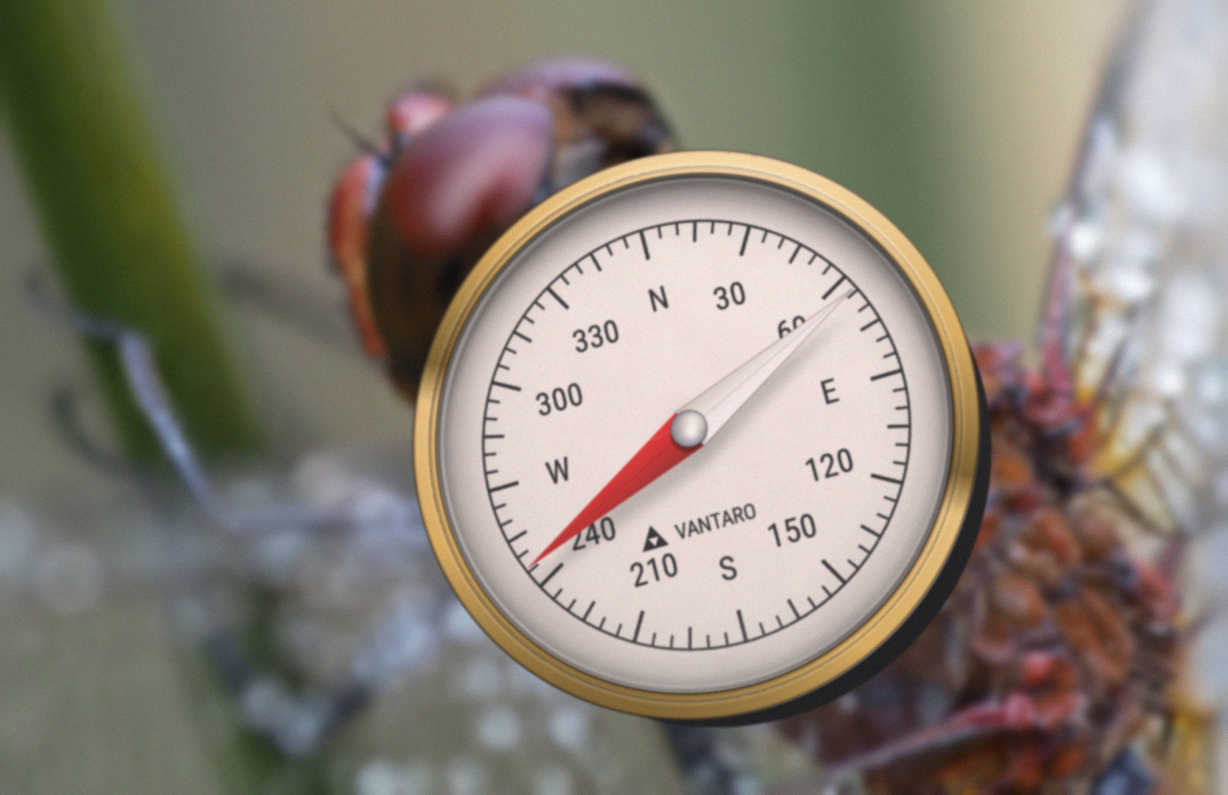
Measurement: 245 °
